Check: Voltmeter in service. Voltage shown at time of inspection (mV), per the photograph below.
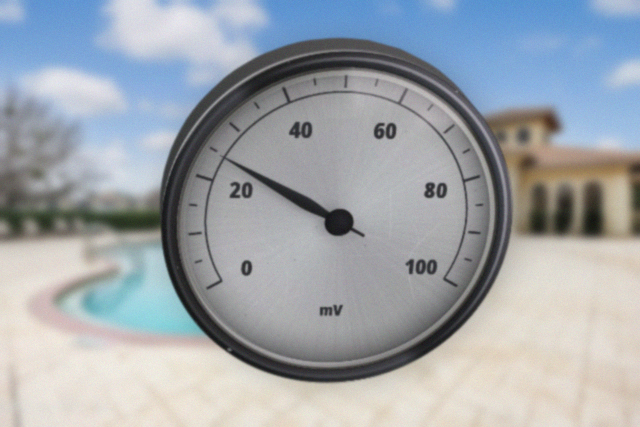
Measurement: 25 mV
